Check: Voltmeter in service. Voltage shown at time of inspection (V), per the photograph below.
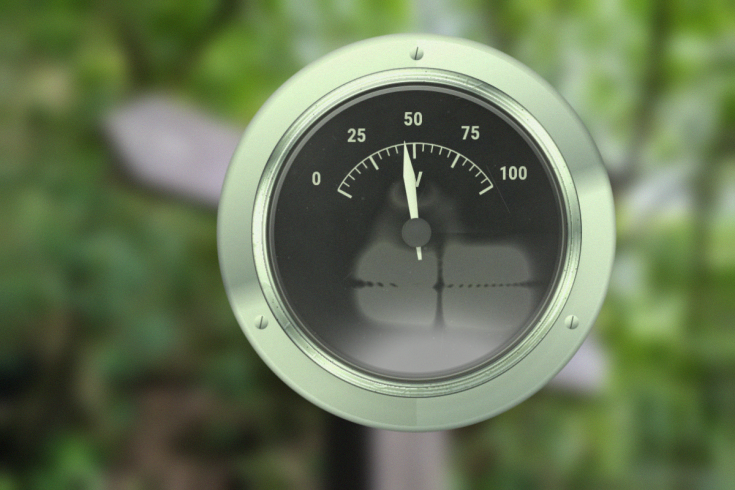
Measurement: 45 V
